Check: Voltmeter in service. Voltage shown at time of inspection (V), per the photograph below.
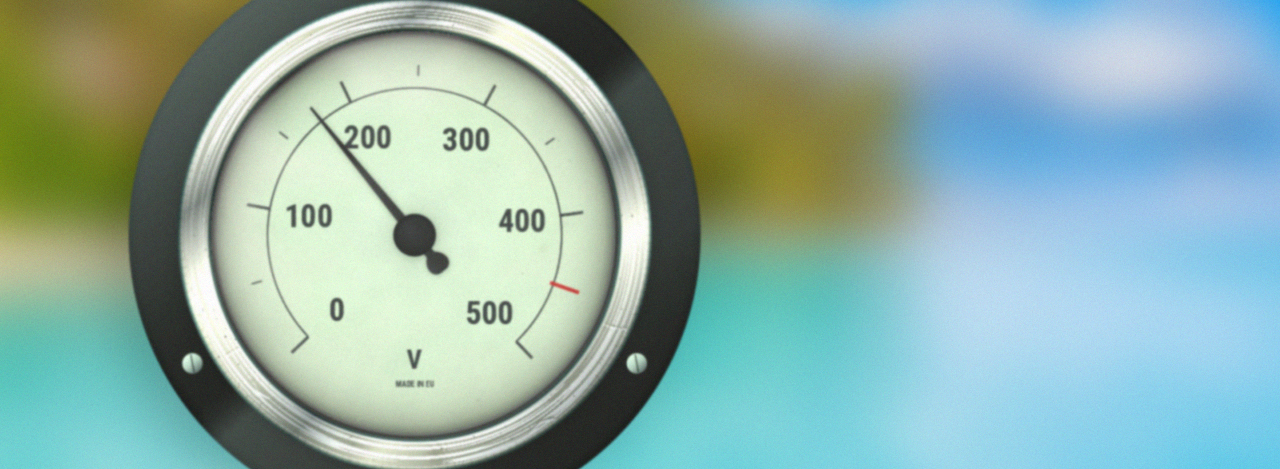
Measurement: 175 V
